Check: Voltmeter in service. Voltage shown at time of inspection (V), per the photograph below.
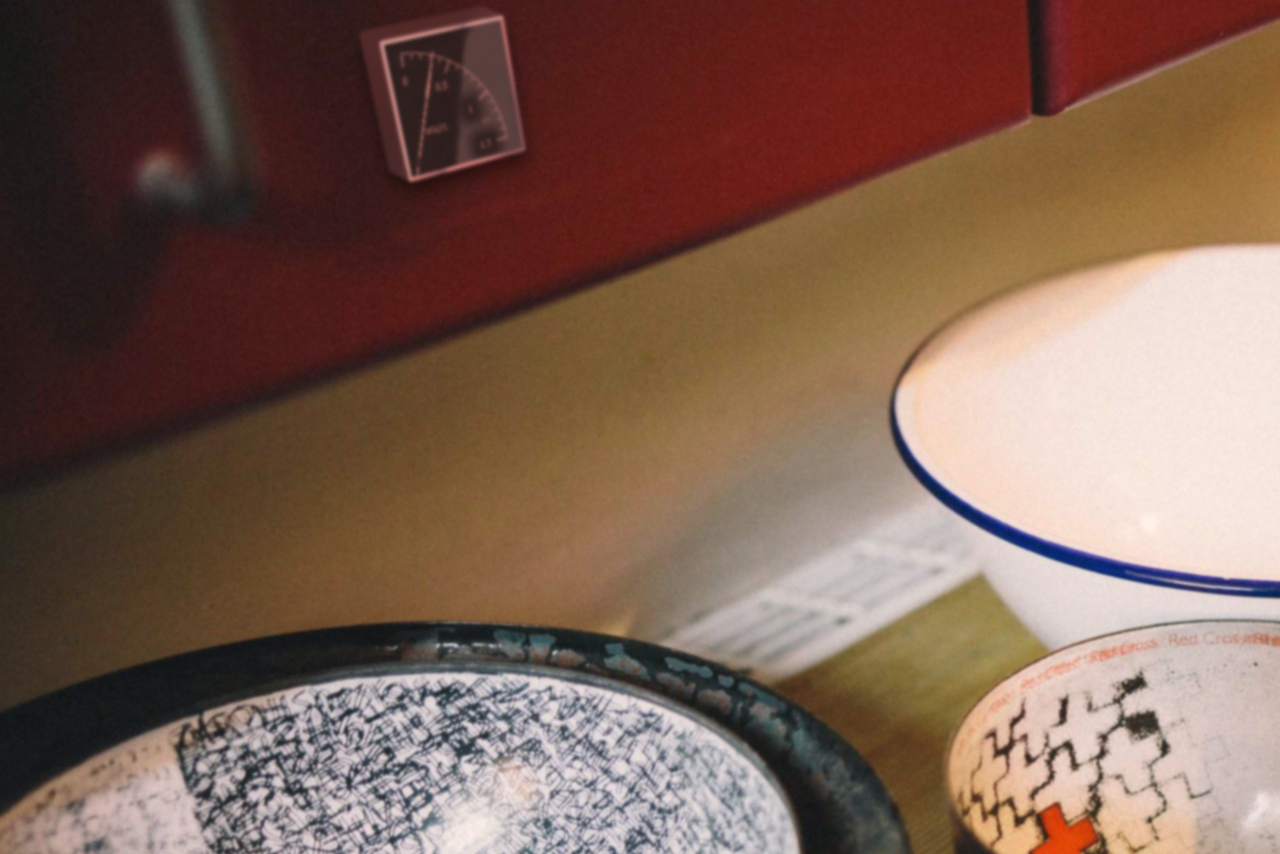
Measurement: 0.3 V
